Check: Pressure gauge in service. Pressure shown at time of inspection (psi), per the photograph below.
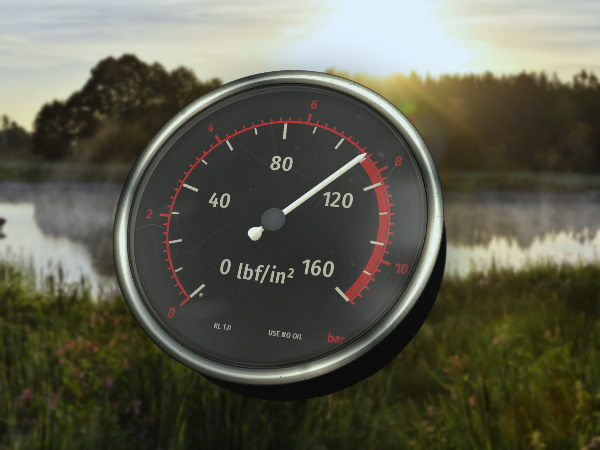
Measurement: 110 psi
